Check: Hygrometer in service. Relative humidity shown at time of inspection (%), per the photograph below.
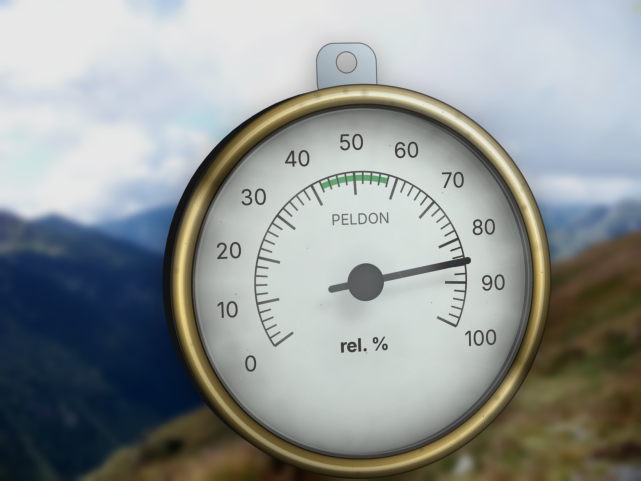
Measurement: 85 %
